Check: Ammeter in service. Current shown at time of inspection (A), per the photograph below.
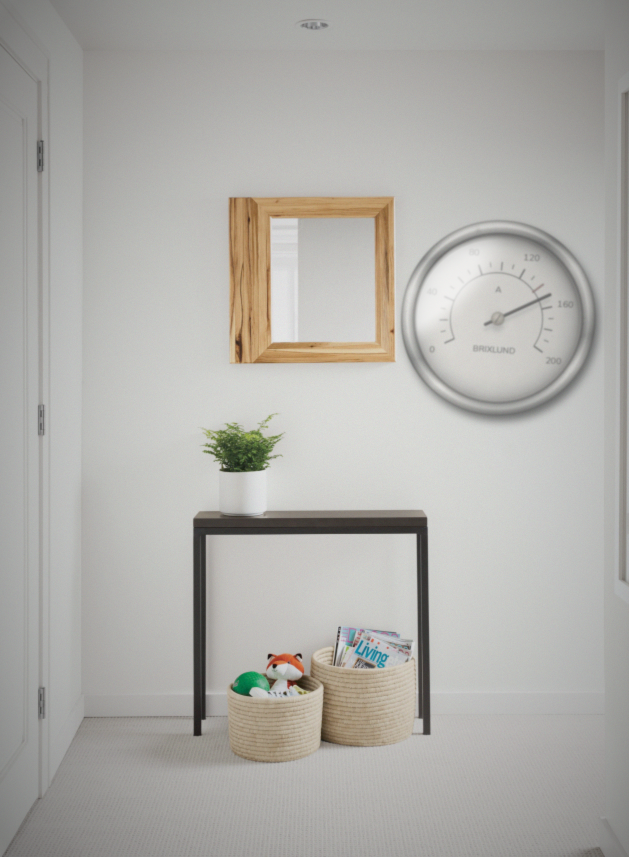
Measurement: 150 A
